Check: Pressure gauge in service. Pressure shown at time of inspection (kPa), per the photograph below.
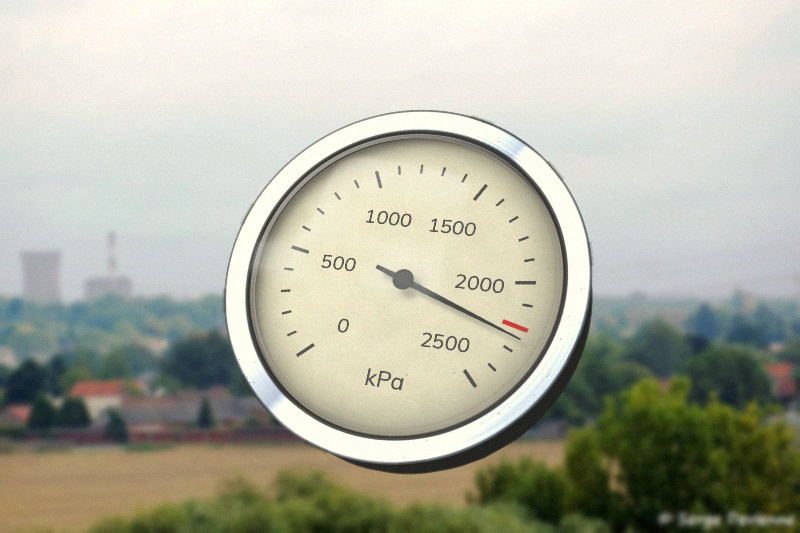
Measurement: 2250 kPa
